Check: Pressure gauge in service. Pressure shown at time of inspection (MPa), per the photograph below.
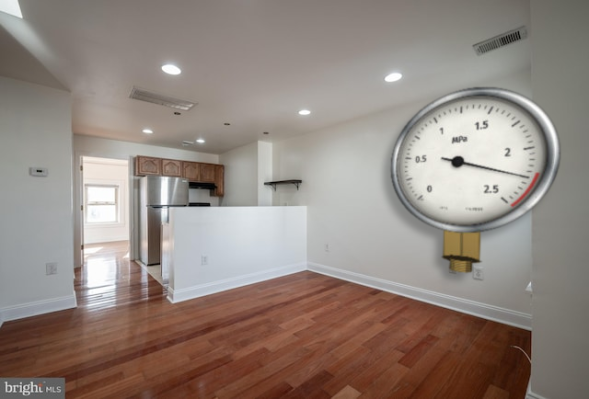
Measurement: 2.25 MPa
